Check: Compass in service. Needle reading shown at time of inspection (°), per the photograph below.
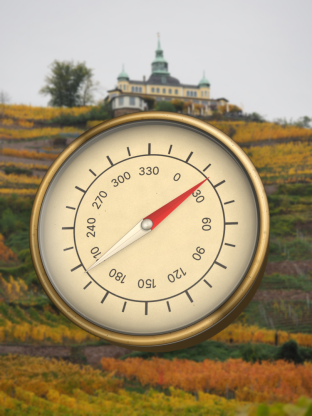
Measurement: 22.5 °
